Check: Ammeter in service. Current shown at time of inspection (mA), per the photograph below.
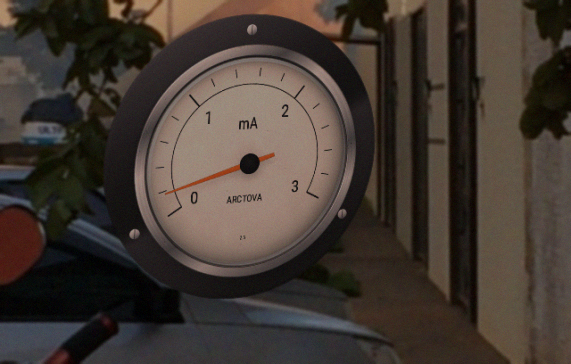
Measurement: 0.2 mA
